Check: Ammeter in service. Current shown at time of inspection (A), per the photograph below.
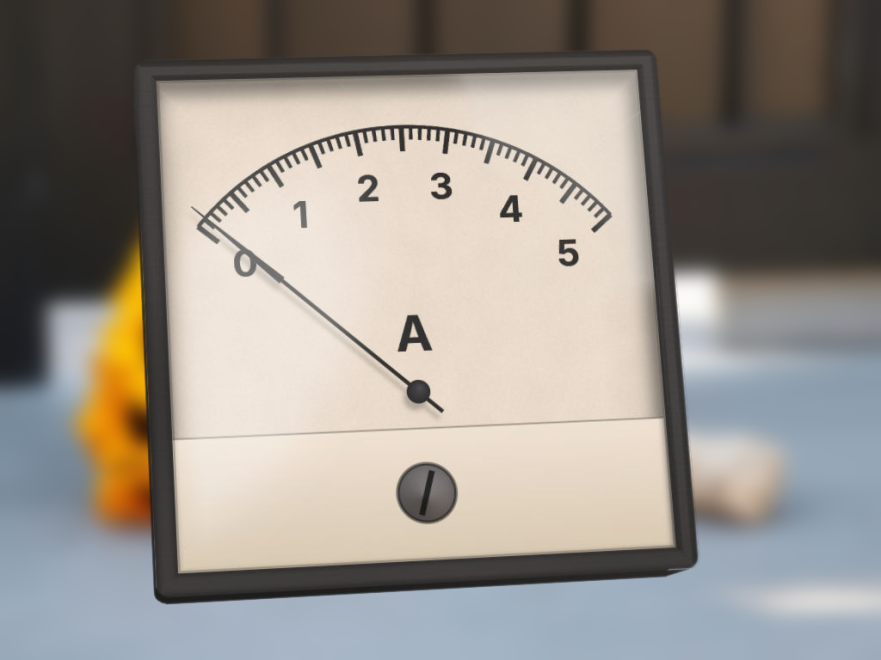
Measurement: 0.1 A
